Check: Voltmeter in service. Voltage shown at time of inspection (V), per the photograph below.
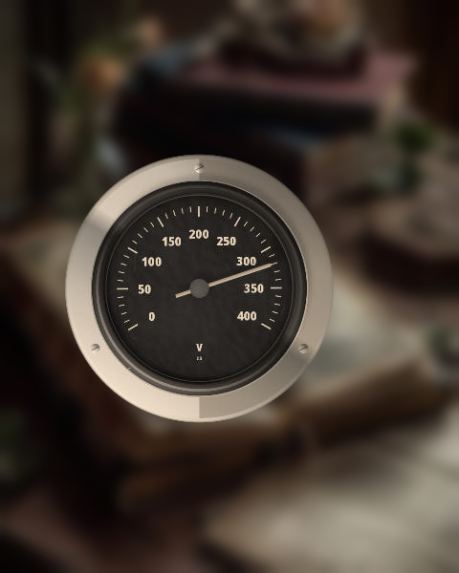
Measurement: 320 V
